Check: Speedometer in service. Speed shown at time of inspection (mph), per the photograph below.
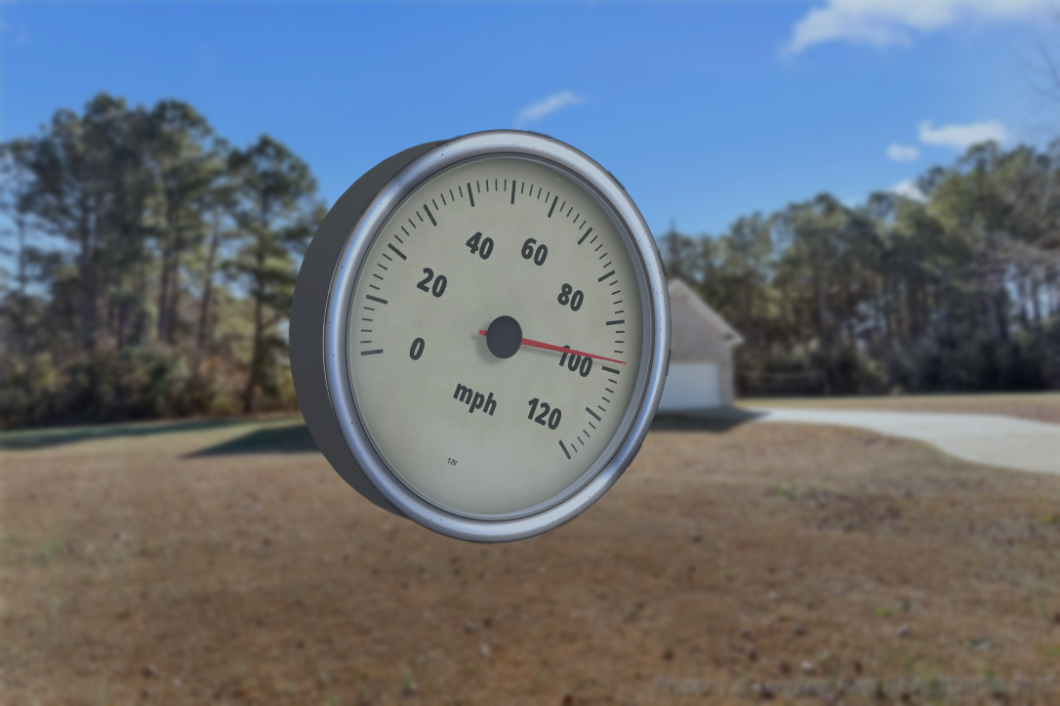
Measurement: 98 mph
